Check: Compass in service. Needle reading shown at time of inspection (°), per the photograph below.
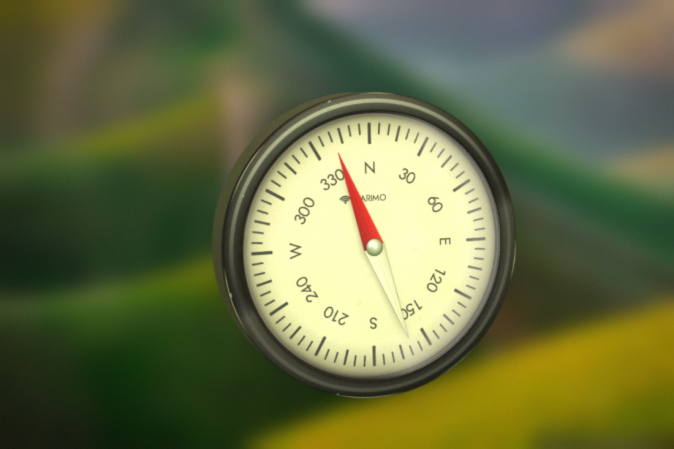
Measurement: 340 °
